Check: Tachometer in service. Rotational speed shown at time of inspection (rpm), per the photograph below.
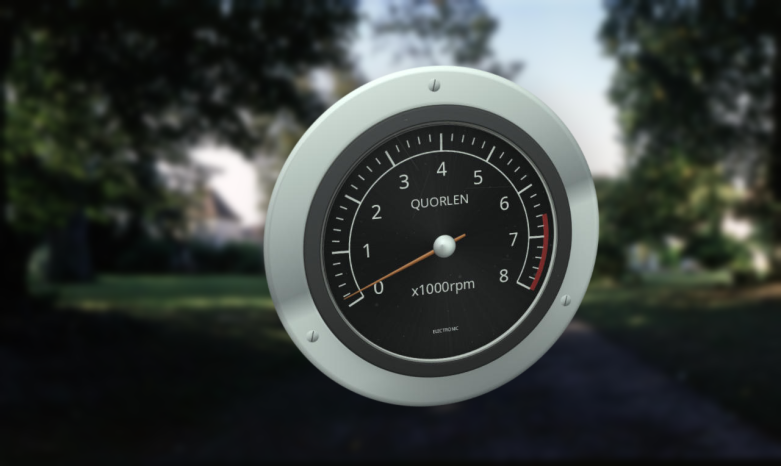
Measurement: 200 rpm
